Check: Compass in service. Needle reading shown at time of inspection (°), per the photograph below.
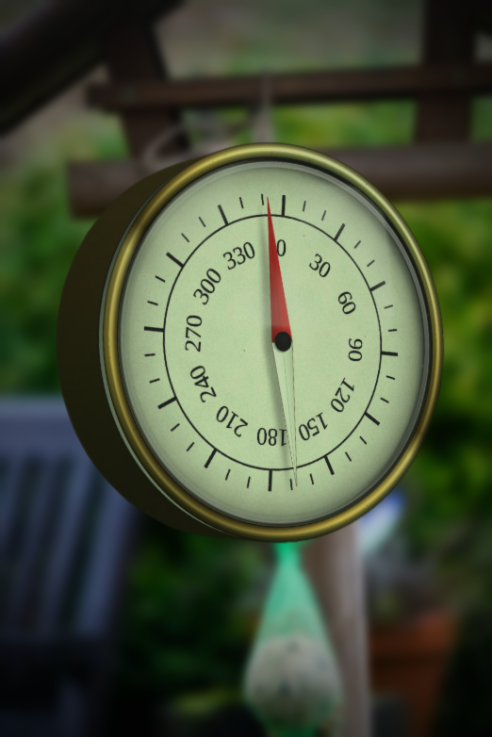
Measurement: 350 °
